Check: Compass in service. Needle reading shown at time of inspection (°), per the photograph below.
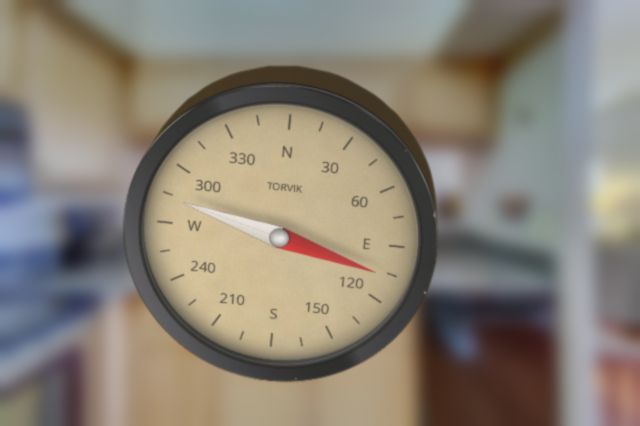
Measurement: 105 °
